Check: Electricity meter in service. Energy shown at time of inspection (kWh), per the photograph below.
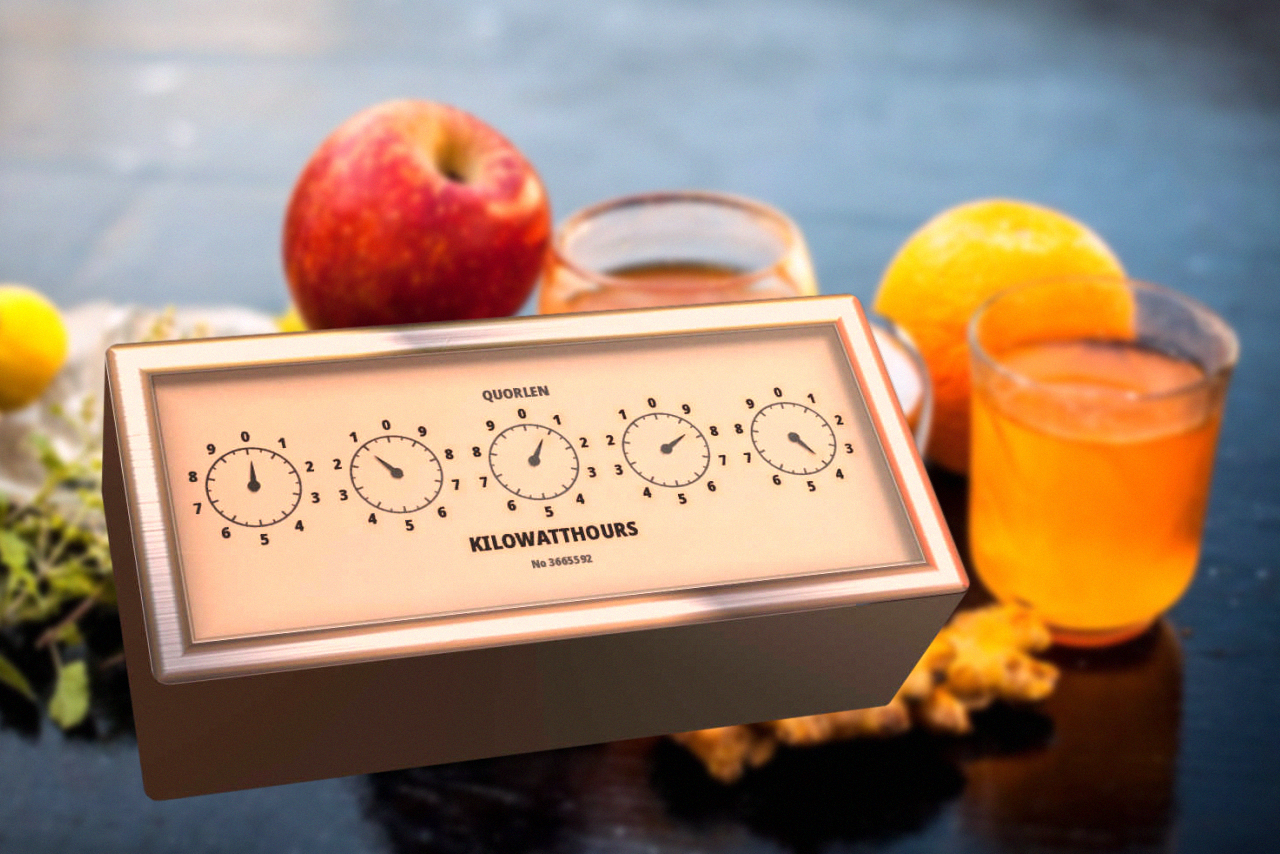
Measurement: 1084 kWh
